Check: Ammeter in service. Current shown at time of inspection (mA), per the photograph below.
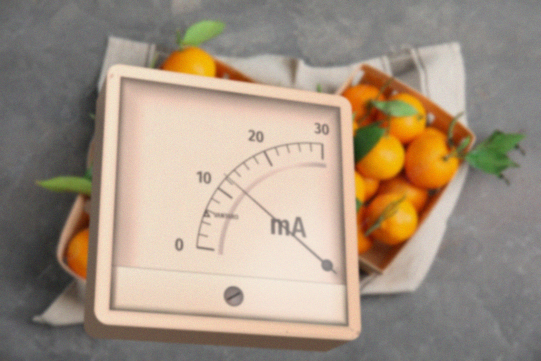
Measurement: 12 mA
